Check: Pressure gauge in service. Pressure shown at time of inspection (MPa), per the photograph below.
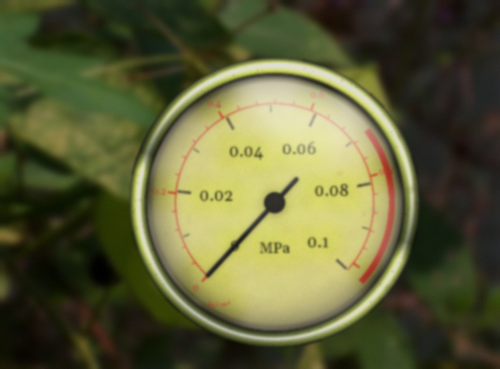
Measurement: 0 MPa
